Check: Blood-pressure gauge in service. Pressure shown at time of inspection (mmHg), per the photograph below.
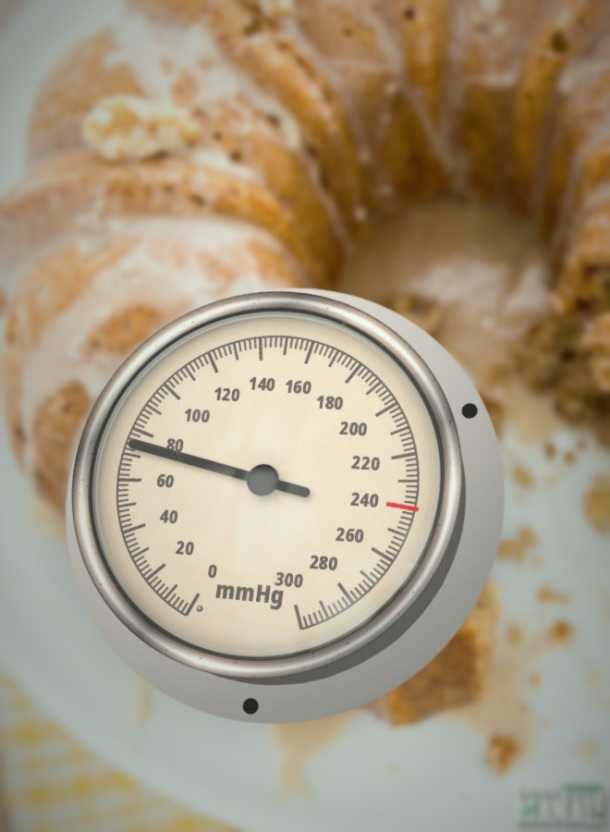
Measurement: 74 mmHg
